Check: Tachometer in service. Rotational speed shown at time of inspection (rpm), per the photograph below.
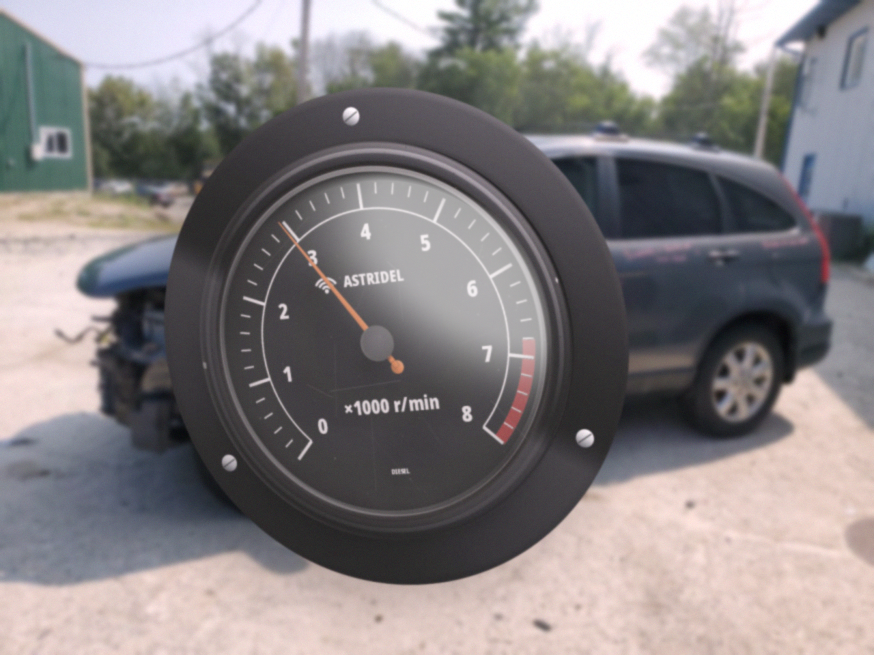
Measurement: 3000 rpm
